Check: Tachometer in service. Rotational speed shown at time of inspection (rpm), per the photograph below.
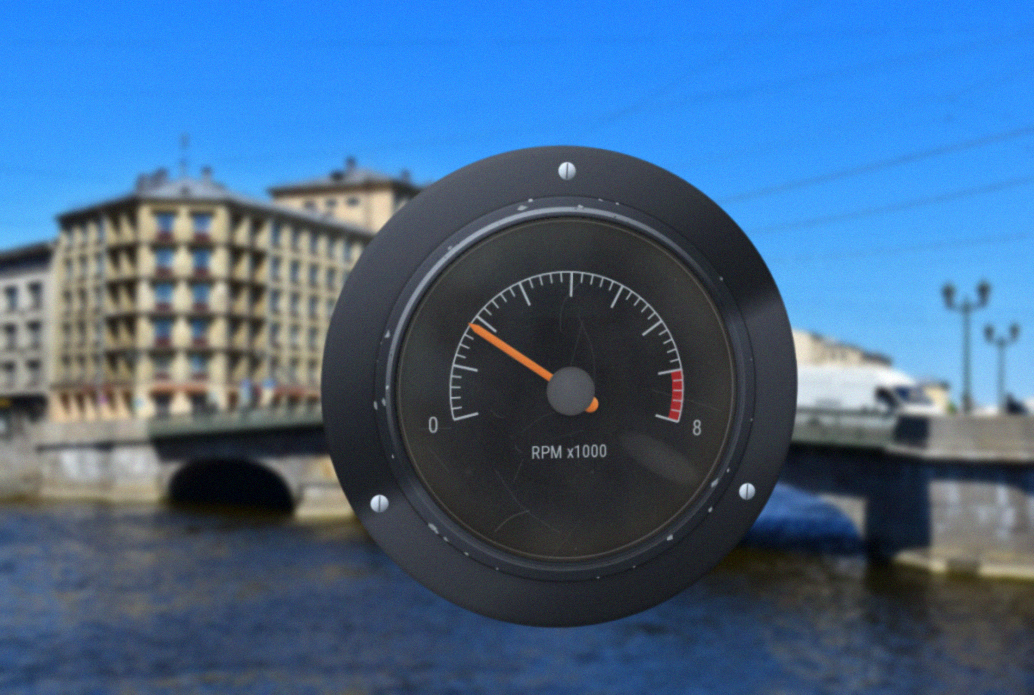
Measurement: 1800 rpm
